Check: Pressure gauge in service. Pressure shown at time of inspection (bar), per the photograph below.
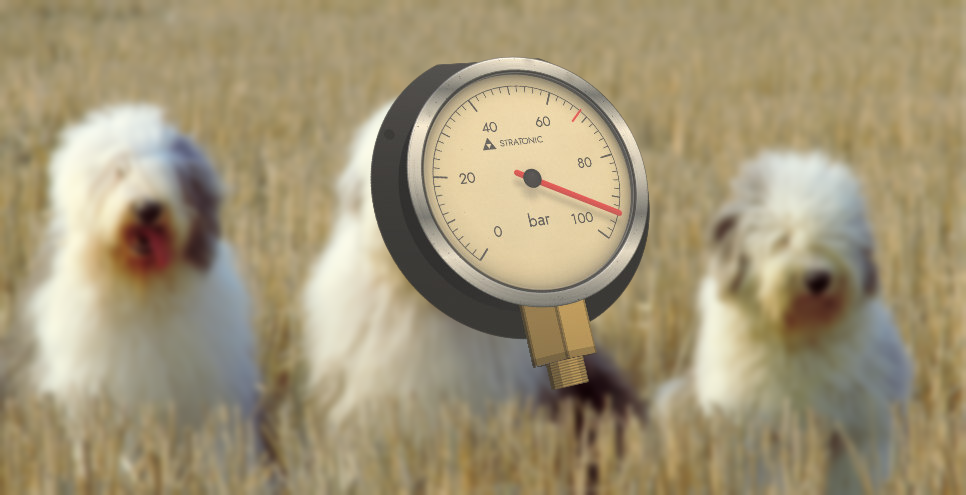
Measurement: 94 bar
